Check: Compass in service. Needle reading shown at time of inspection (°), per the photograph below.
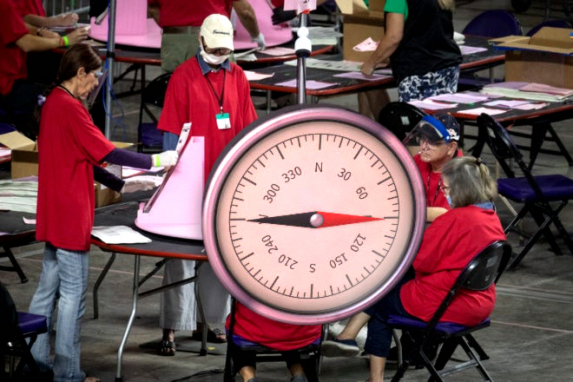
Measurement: 90 °
